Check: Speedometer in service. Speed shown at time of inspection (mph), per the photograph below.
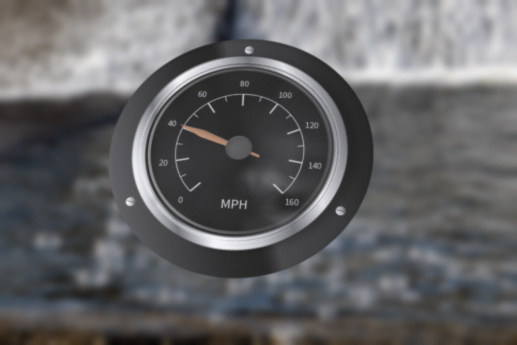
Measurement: 40 mph
